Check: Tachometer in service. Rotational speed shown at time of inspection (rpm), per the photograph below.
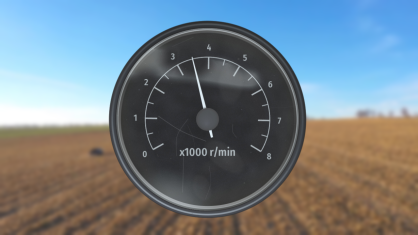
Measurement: 3500 rpm
